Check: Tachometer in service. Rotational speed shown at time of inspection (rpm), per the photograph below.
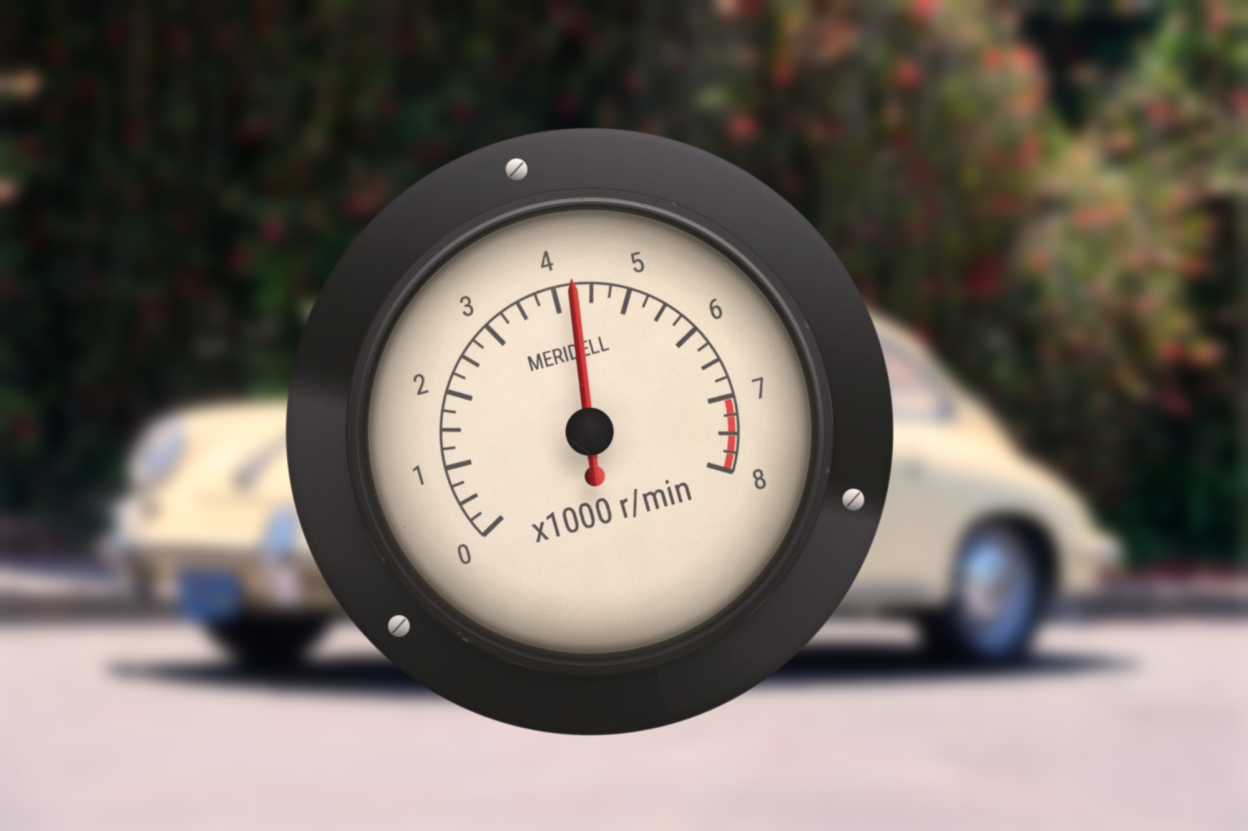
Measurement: 4250 rpm
